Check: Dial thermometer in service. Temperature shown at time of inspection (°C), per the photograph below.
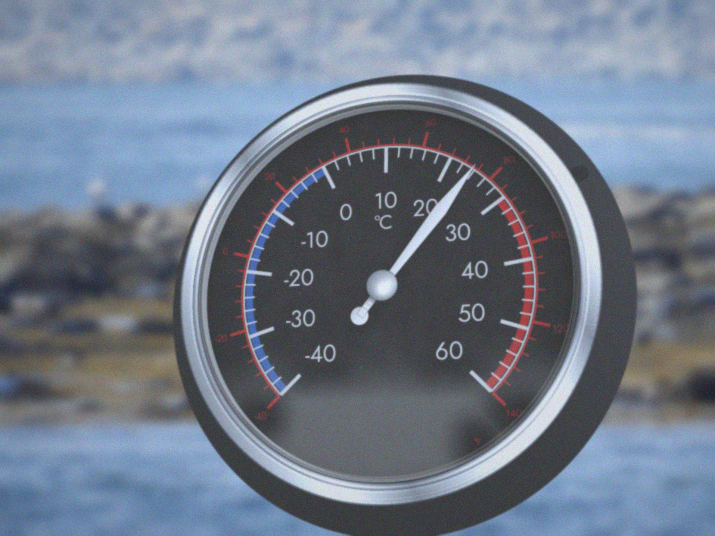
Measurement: 24 °C
